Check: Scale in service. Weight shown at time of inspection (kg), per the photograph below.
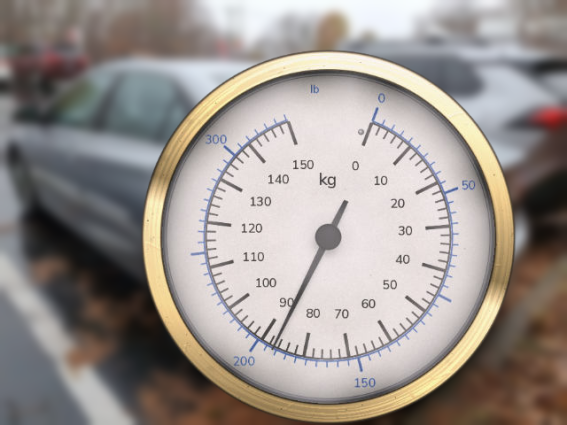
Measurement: 87 kg
